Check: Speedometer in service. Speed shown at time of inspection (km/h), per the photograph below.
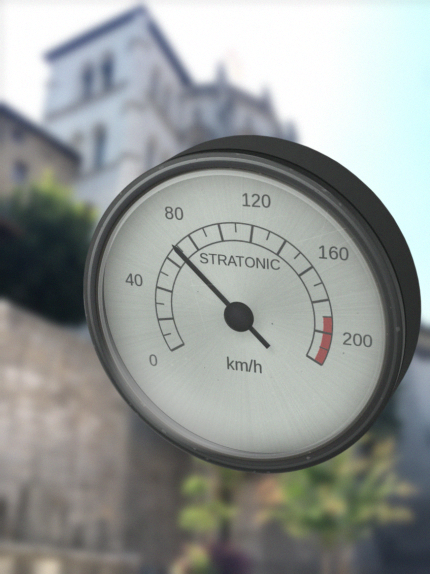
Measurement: 70 km/h
